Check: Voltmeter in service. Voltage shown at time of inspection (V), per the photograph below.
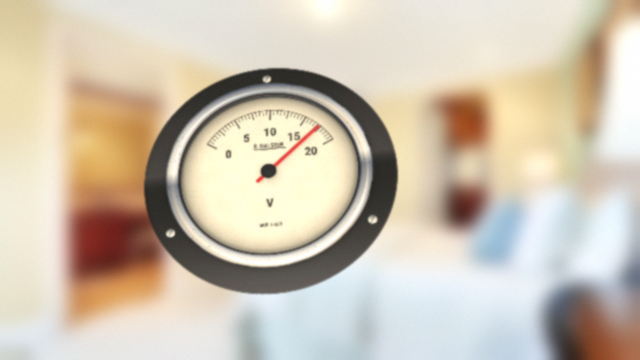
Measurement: 17.5 V
